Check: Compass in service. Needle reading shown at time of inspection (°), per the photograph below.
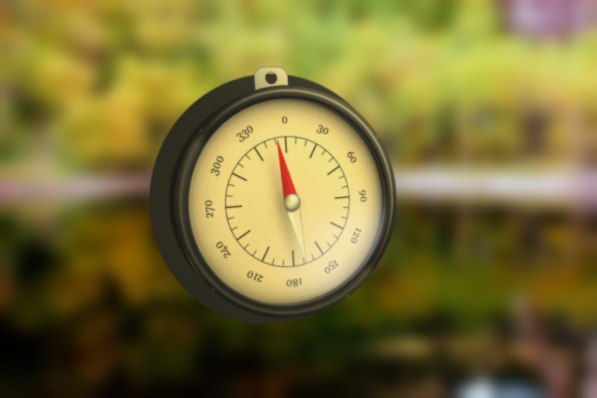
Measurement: 350 °
